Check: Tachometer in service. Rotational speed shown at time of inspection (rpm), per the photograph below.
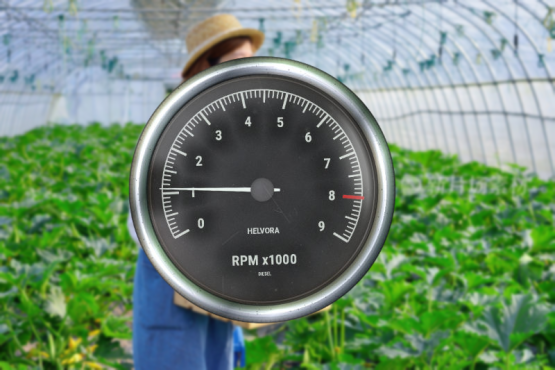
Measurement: 1100 rpm
